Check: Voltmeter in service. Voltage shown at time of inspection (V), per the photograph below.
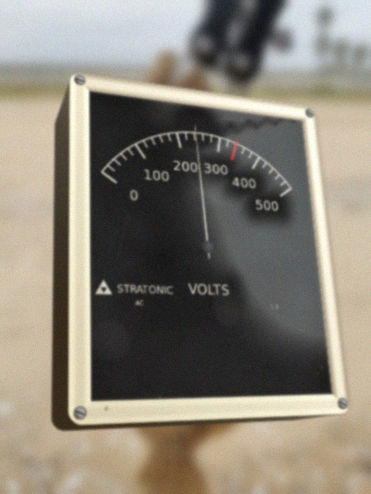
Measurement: 240 V
